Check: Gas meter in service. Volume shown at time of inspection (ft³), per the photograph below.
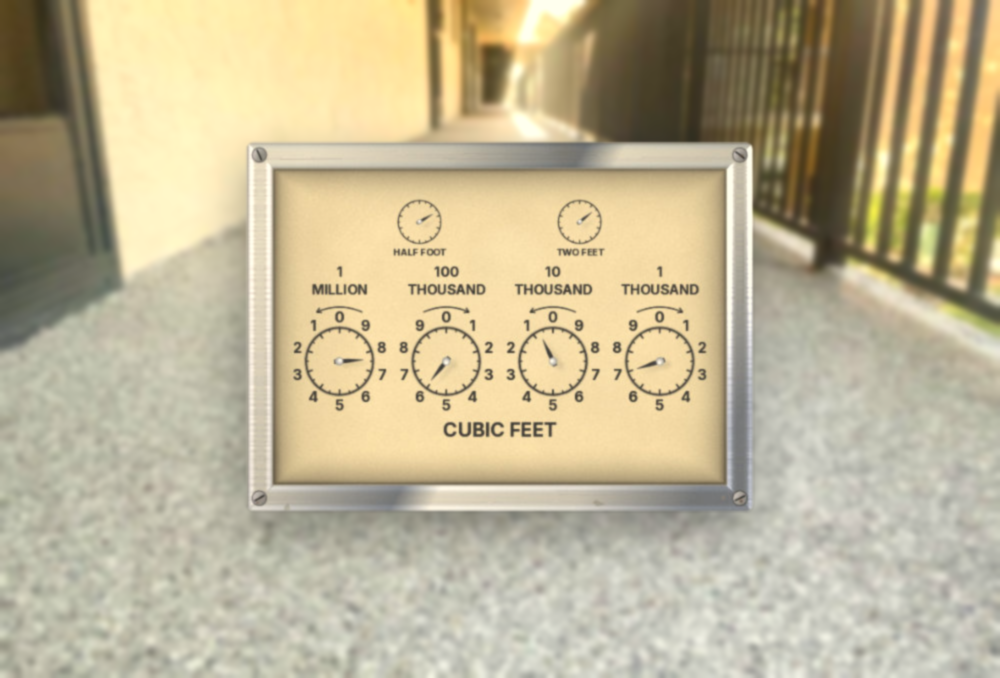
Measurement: 760700 ft³
